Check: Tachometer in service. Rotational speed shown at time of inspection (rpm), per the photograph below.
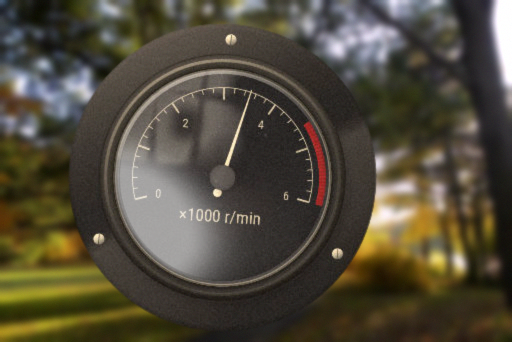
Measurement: 3500 rpm
